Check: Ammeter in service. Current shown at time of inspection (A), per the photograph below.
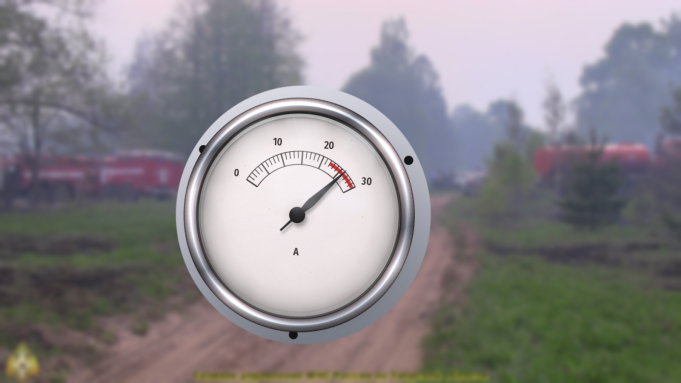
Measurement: 26 A
